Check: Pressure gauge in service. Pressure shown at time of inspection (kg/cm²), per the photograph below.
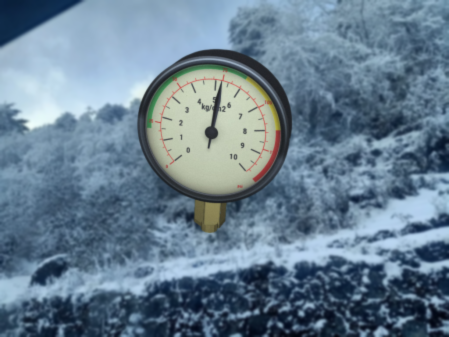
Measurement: 5.25 kg/cm²
